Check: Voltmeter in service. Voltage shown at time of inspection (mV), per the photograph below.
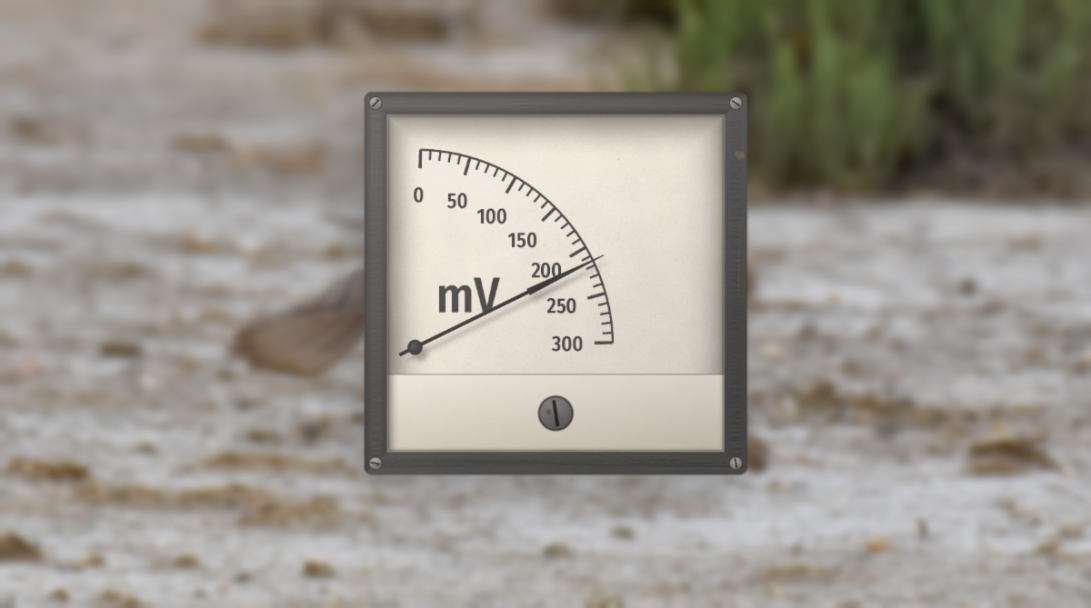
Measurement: 215 mV
